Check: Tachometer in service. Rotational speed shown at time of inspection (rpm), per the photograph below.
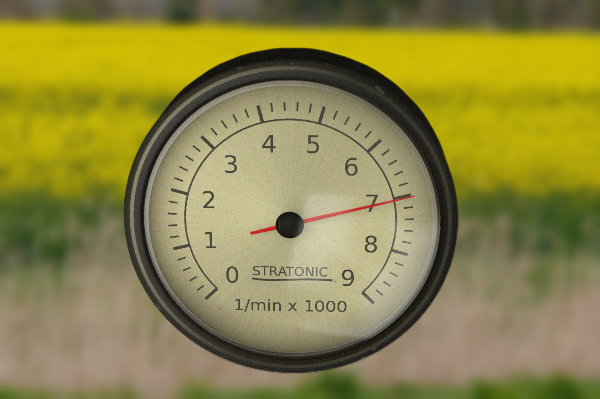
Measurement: 7000 rpm
